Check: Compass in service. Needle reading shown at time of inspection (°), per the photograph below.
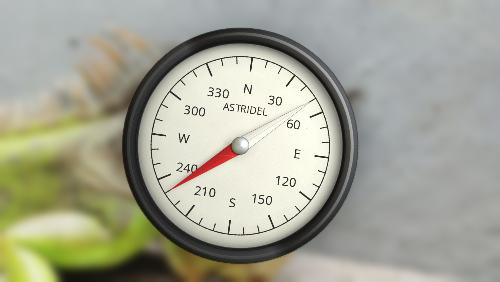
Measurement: 230 °
